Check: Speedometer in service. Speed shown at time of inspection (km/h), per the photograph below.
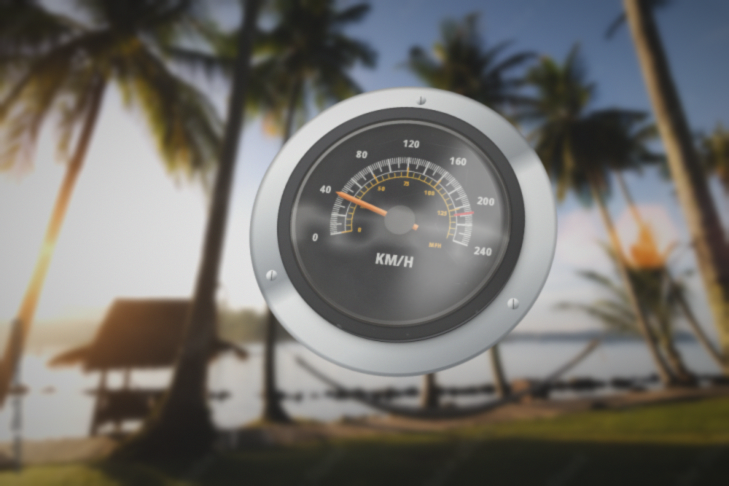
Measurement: 40 km/h
